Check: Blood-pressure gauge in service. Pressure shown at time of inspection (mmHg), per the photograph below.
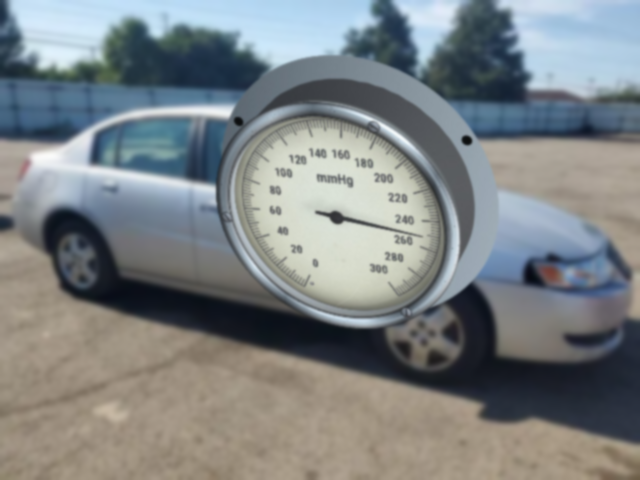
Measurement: 250 mmHg
